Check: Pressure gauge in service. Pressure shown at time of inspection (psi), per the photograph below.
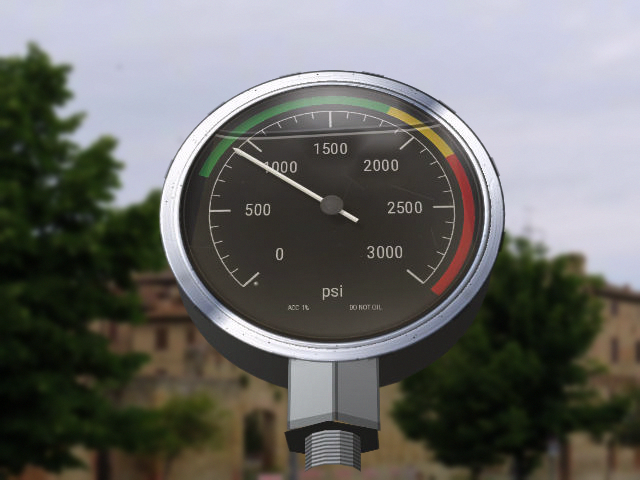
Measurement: 900 psi
